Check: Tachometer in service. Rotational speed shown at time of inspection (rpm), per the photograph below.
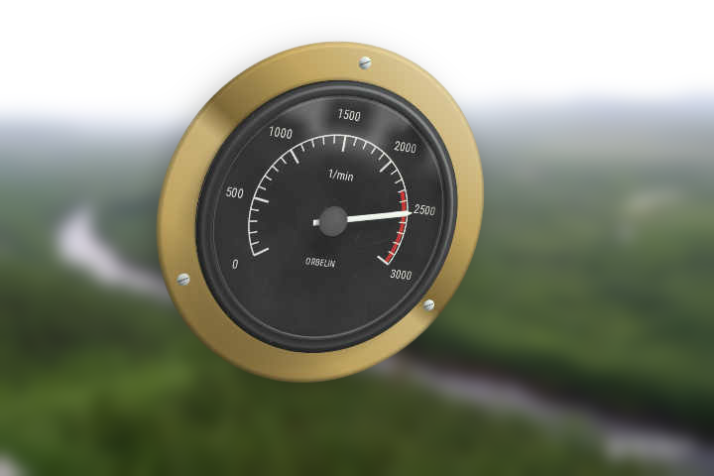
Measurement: 2500 rpm
